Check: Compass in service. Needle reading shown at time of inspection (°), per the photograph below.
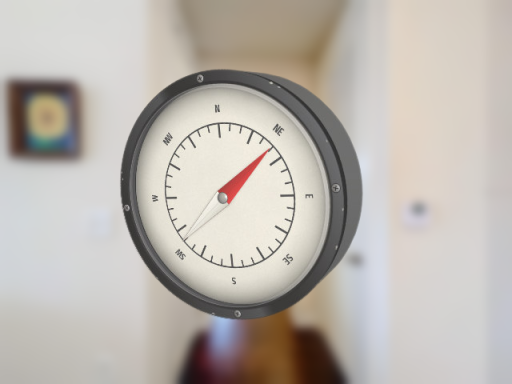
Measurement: 50 °
